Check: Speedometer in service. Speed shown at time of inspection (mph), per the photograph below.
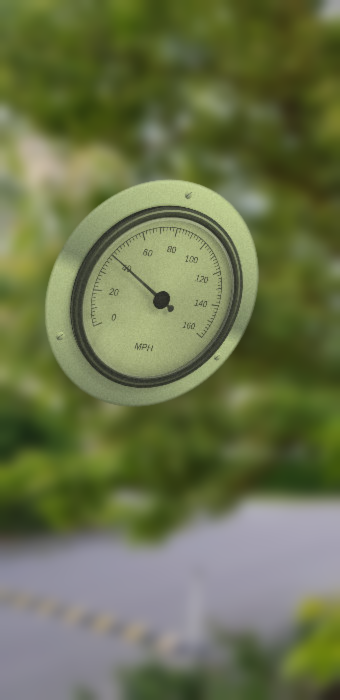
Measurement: 40 mph
